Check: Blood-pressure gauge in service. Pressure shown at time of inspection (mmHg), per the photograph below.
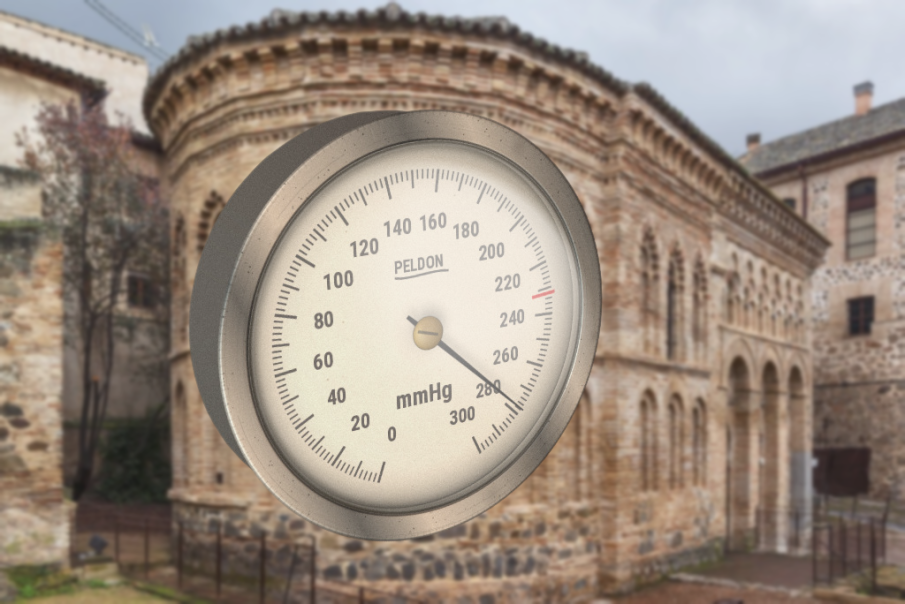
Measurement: 278 mmHg
